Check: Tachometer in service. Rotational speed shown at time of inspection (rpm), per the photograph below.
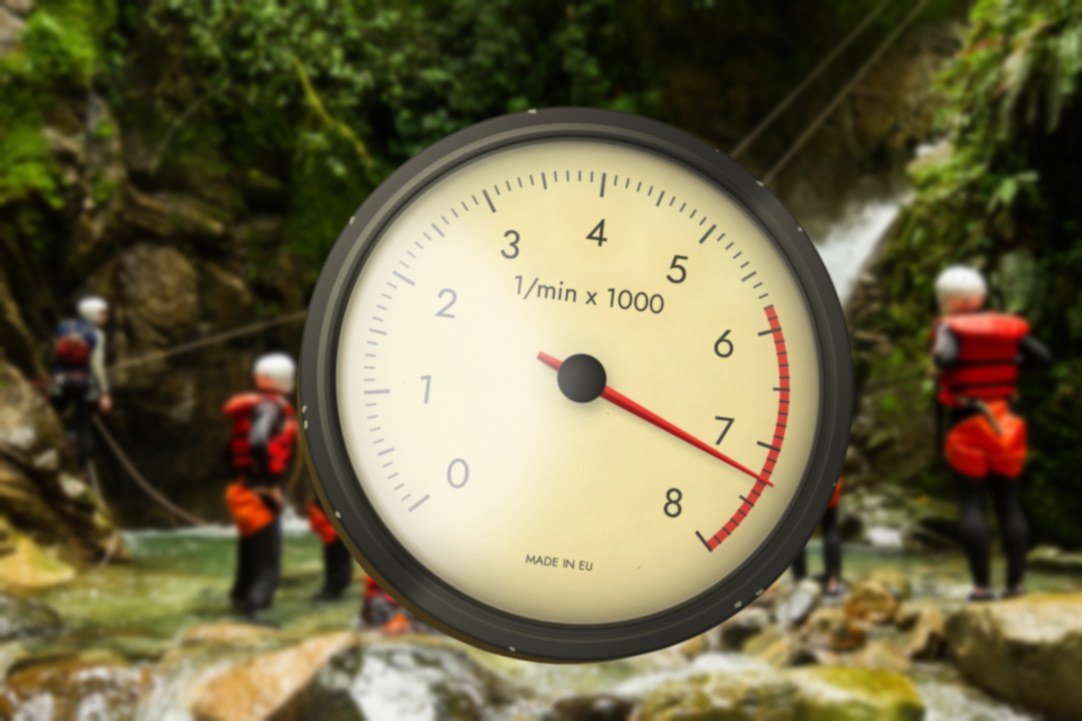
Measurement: 7300 rpm
